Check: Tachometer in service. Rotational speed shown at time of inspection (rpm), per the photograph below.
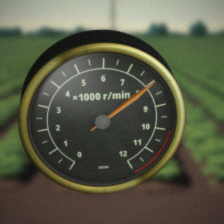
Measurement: 8000 rpm
